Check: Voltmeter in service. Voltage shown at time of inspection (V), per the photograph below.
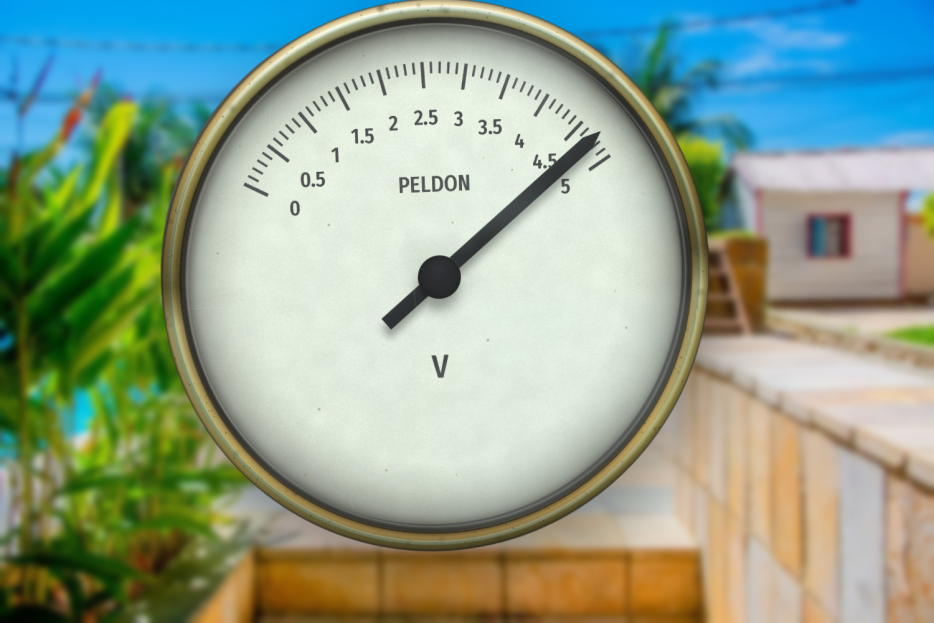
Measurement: 4.7 V
